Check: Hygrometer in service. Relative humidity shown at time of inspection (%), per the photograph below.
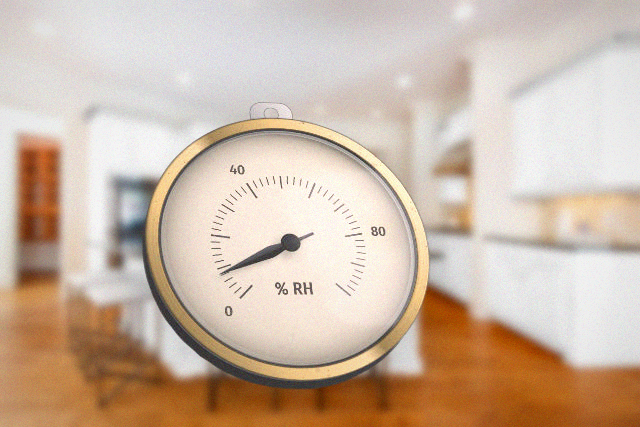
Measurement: 8 %
